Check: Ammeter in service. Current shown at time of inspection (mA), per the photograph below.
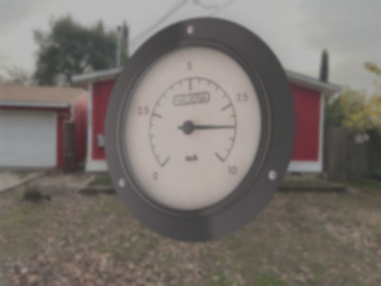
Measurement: 8.5 mA
